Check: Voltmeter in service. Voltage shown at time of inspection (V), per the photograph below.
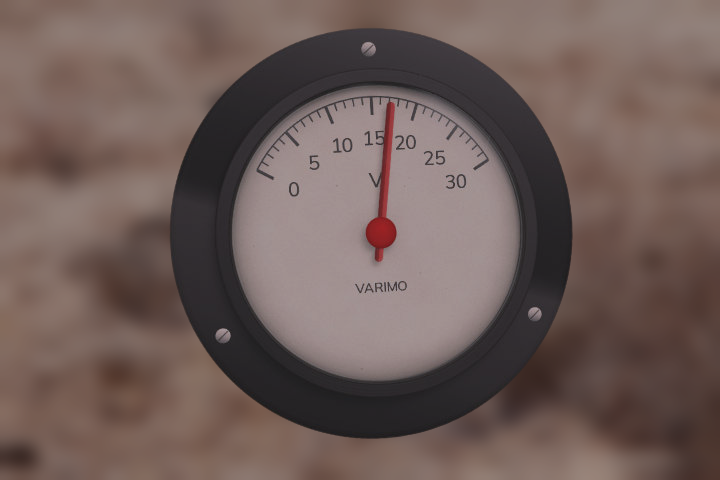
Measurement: 17 V
